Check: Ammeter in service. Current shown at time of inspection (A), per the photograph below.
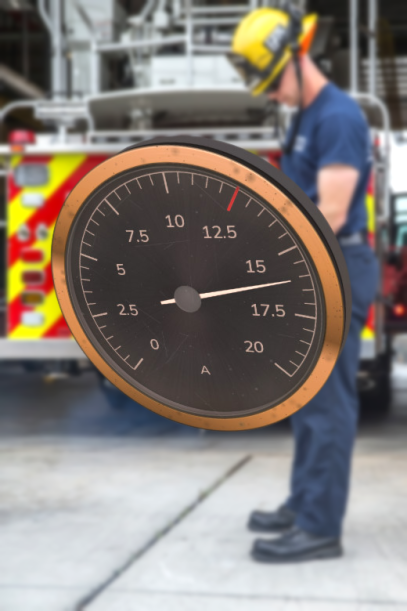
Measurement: 16 A
